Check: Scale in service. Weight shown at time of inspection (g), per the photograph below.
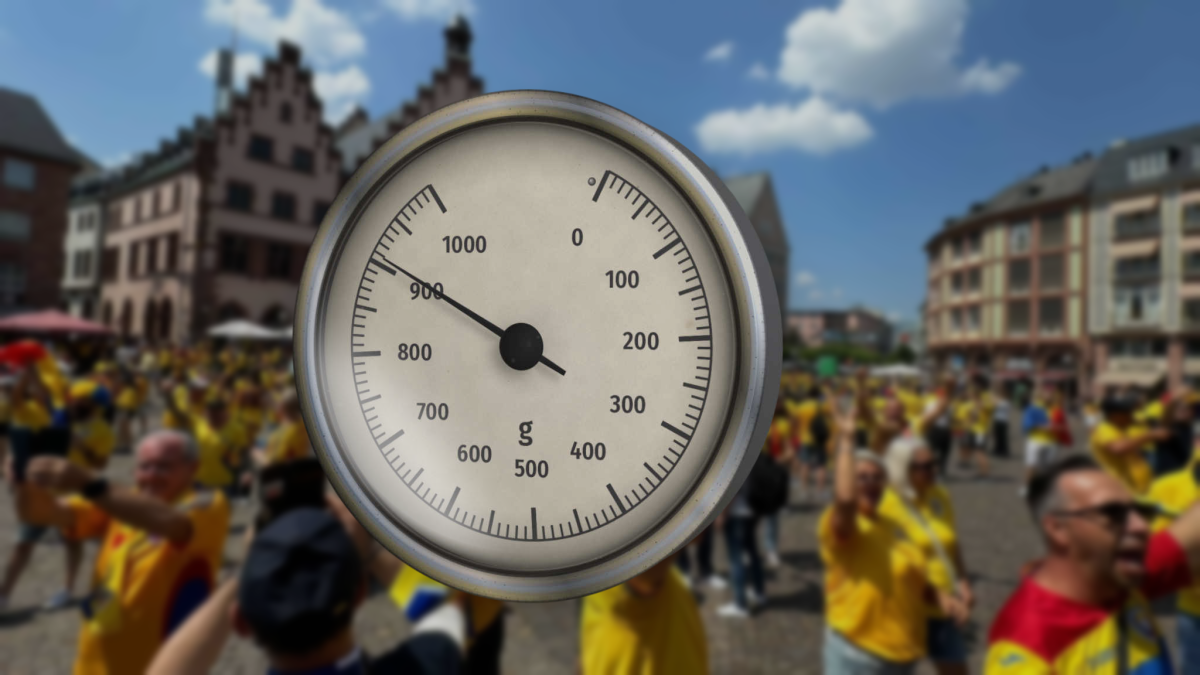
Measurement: 910 g
